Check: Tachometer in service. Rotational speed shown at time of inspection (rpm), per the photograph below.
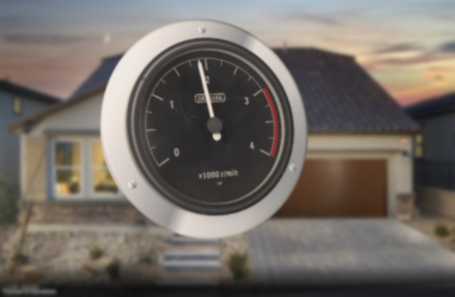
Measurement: 1875 rpm
